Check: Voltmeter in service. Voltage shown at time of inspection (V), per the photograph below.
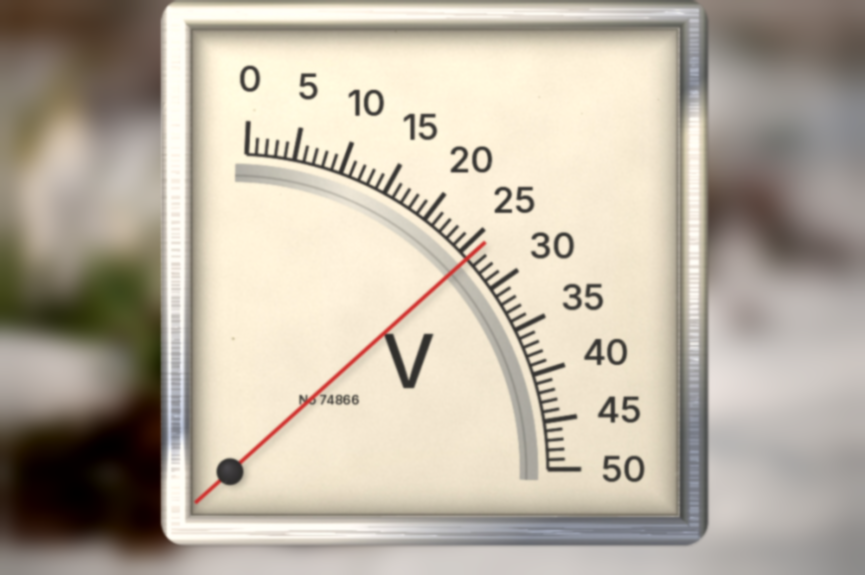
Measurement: 26 V
